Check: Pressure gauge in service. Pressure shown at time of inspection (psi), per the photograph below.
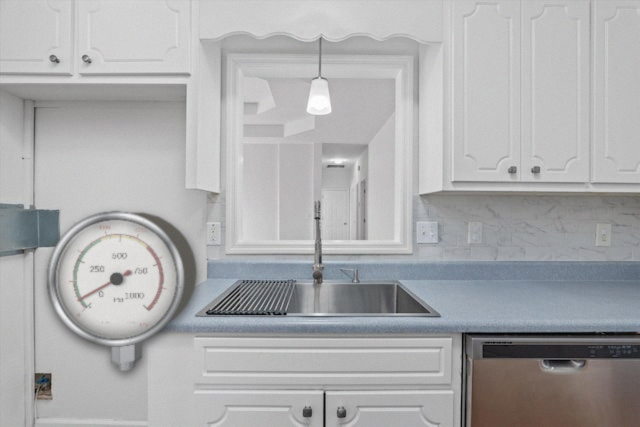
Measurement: 50 psi
